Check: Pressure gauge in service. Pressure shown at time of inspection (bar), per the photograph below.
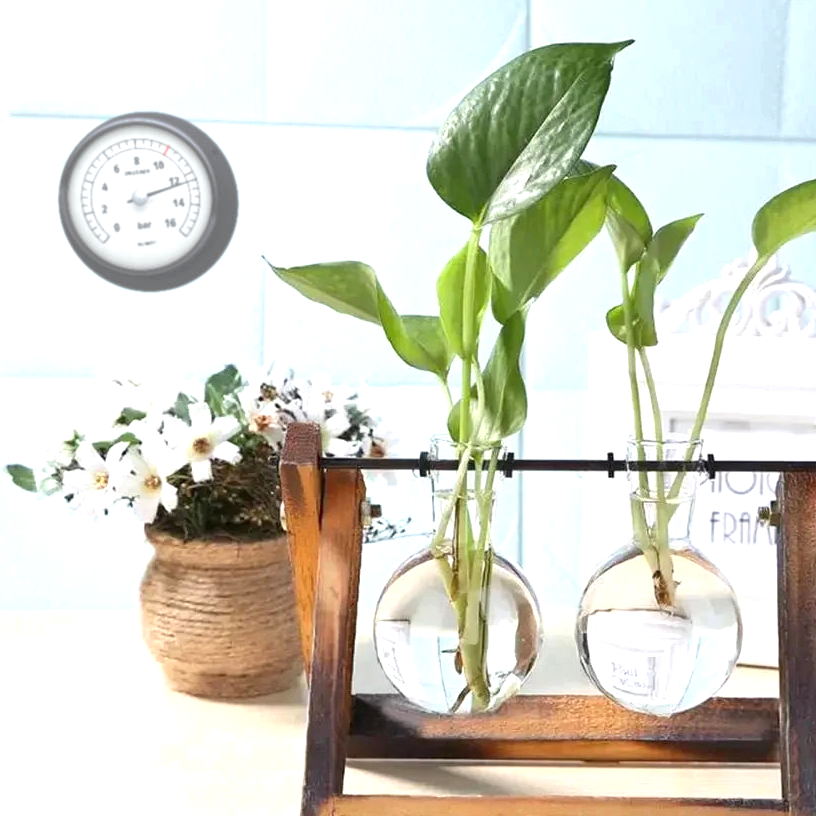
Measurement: 12.5 bar
